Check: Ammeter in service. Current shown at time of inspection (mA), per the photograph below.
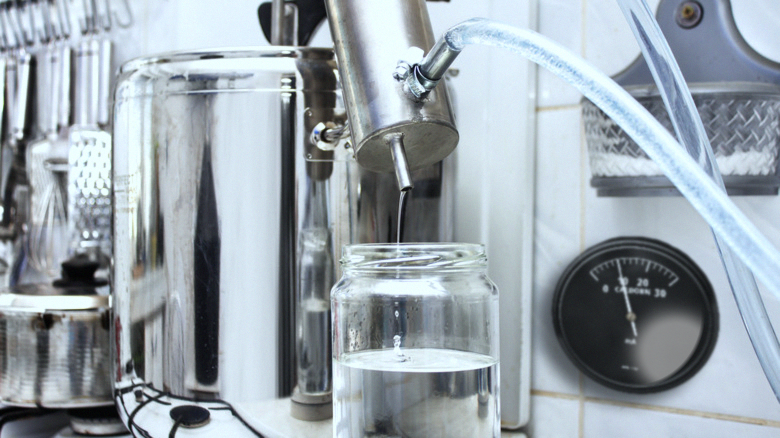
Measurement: 10 mA
